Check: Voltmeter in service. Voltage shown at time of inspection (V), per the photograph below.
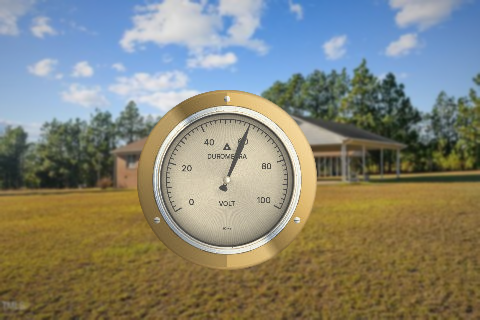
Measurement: 60 V
